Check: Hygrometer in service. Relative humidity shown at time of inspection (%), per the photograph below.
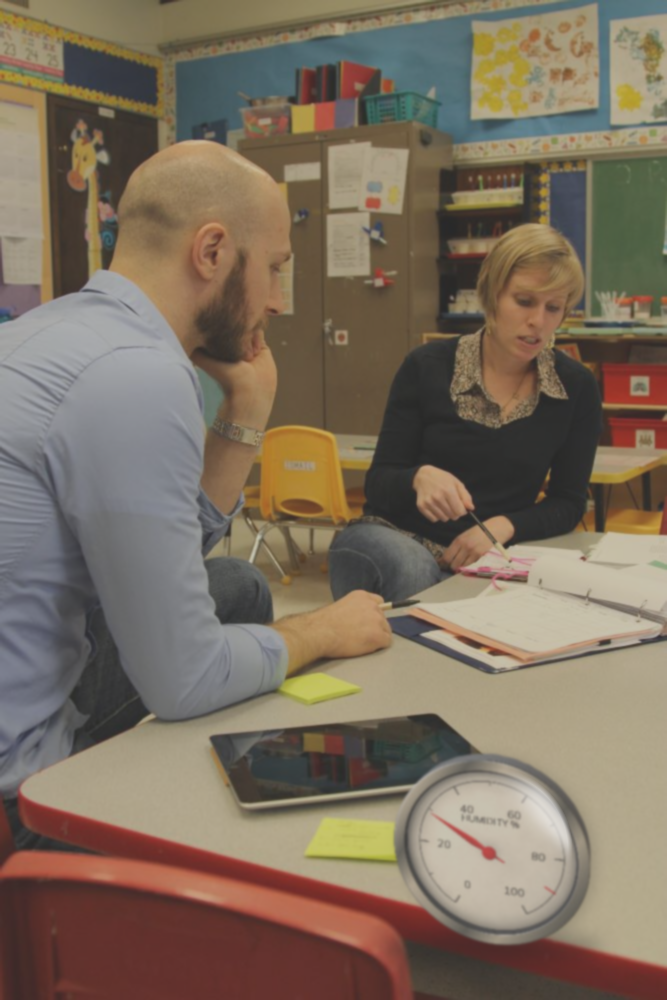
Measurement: 30 %
